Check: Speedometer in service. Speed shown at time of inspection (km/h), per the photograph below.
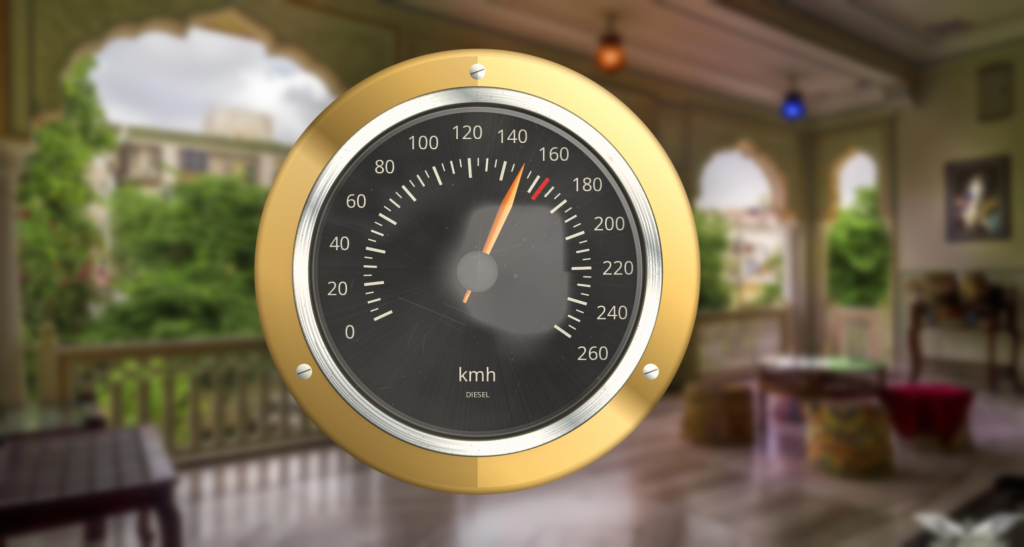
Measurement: 150 km/h
